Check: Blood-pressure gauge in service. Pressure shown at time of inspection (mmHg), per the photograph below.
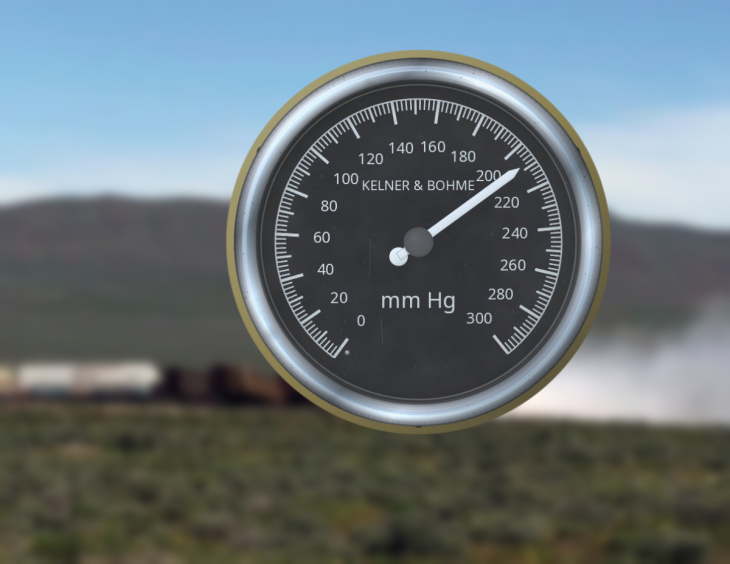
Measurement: 208 mmHg
